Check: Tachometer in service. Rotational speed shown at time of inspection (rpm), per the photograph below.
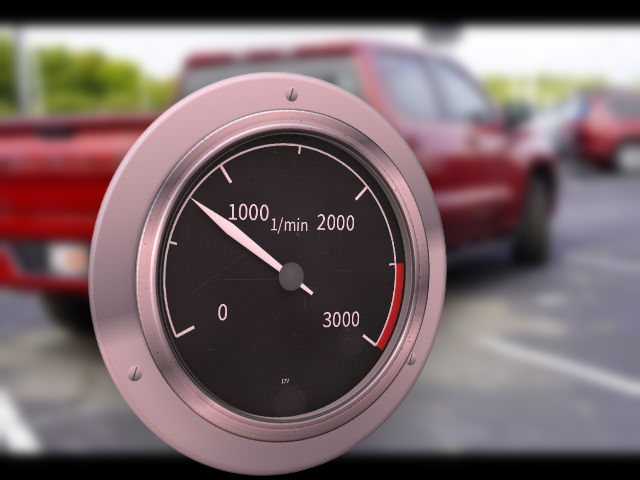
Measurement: 750 rpm
